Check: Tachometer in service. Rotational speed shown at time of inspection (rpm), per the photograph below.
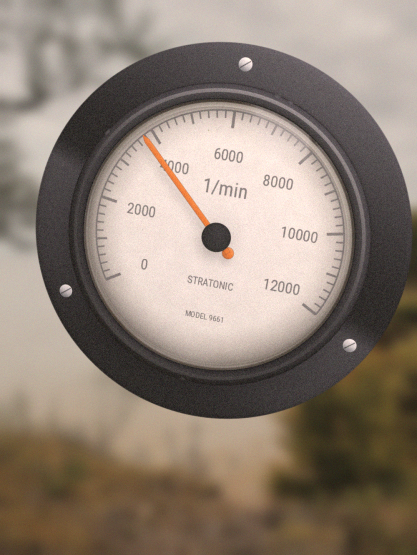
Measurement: 3800 rpm
